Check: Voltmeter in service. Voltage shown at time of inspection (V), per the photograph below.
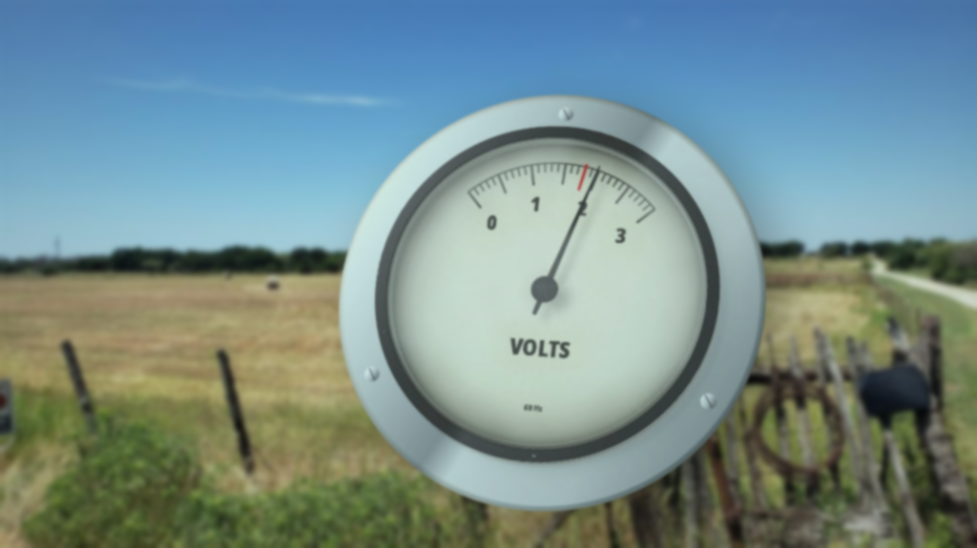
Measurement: 2 V
